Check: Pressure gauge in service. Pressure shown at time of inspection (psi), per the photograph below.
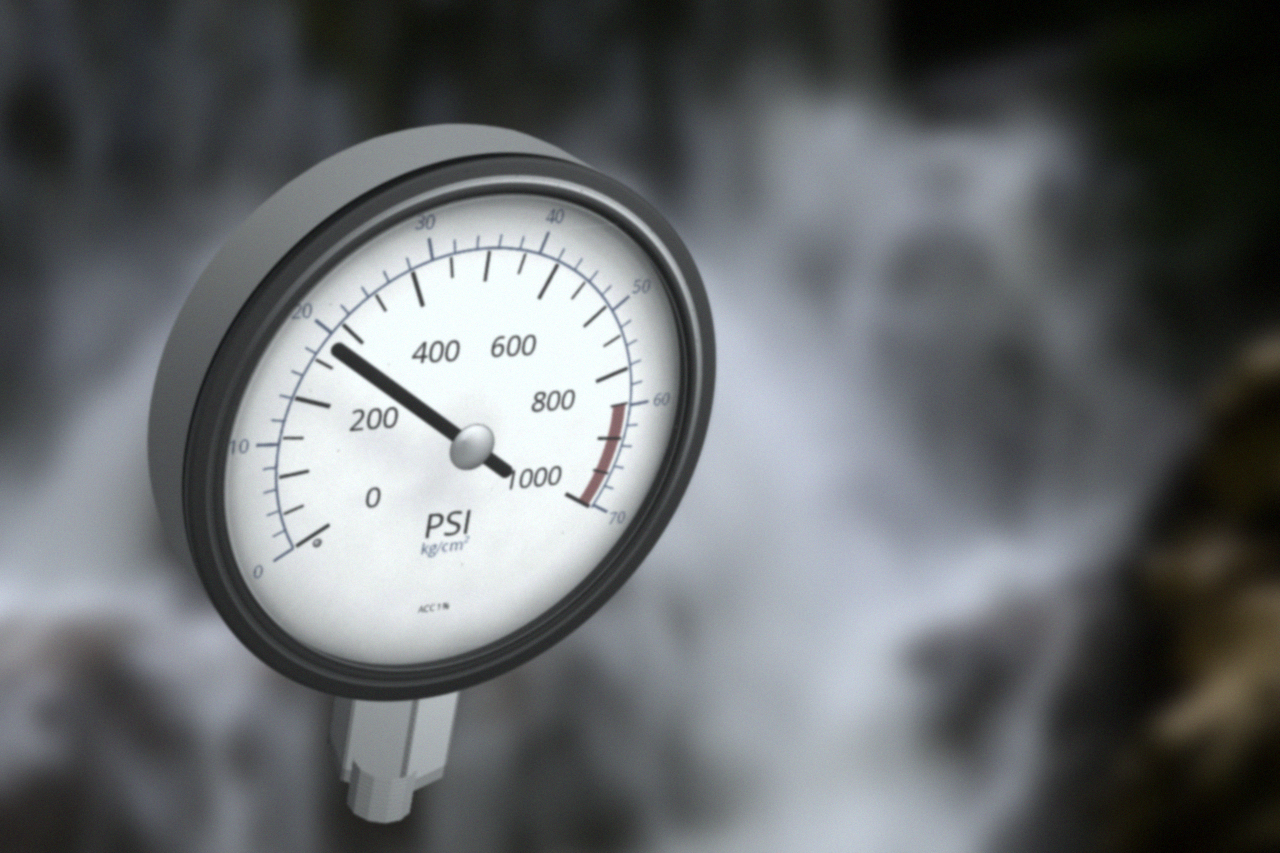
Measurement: 275 psi
